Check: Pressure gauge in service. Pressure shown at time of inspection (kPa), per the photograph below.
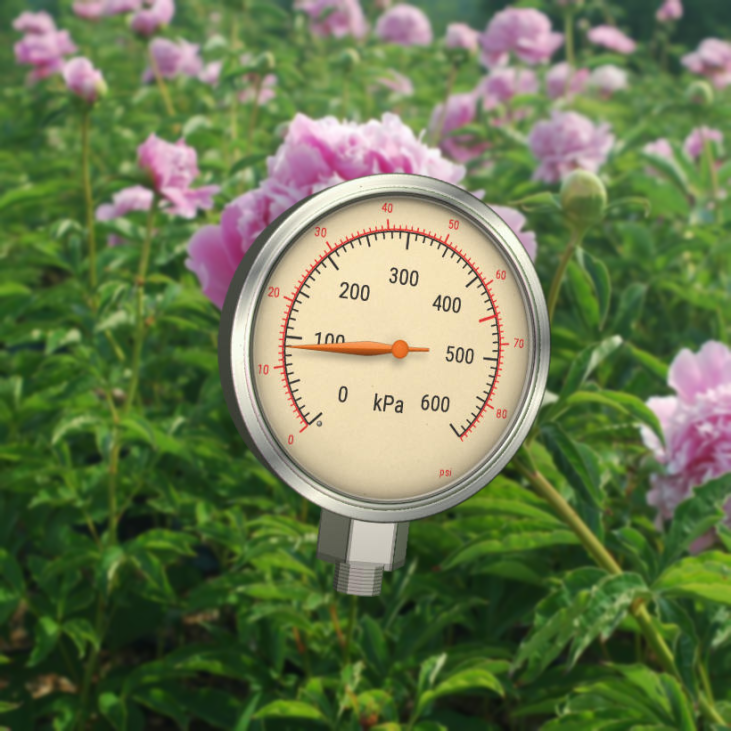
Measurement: 90 kPa
